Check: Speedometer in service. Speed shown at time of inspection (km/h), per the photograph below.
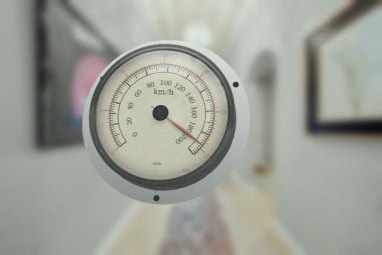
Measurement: 190 km/h
